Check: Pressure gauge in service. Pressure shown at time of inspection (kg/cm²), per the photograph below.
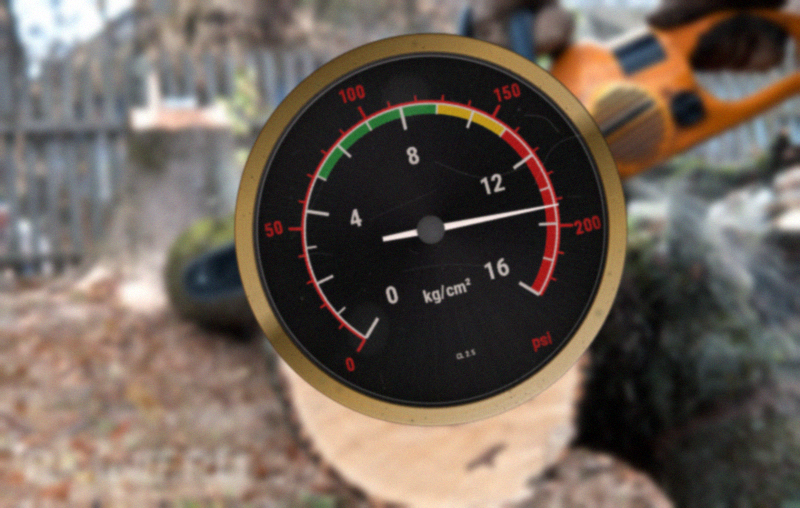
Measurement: 13.5 kg/cm²
